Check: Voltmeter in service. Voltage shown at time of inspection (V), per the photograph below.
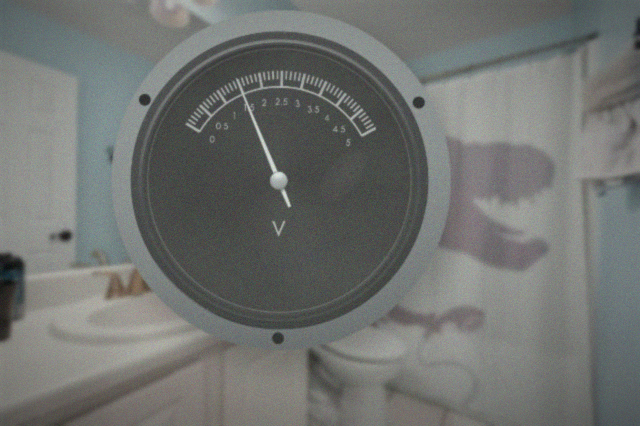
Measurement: 1.5 V
